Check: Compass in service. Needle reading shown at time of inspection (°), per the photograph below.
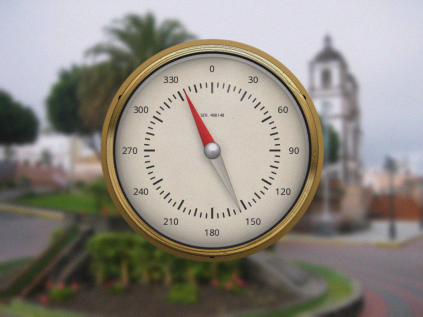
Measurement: 335 °
